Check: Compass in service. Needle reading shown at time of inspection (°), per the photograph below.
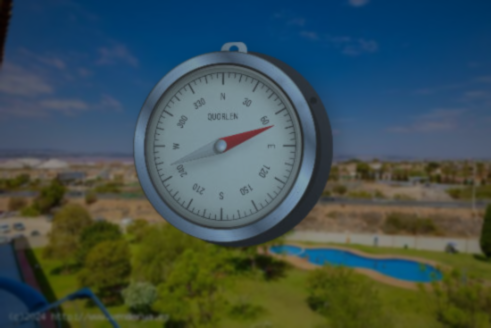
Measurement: 70 °
